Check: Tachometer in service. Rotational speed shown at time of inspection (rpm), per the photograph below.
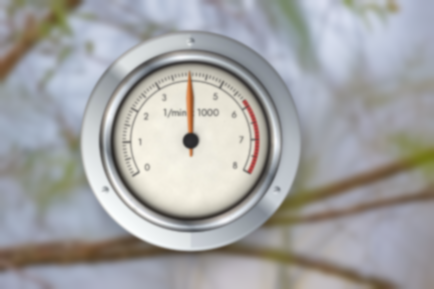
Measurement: 4000 rpm
